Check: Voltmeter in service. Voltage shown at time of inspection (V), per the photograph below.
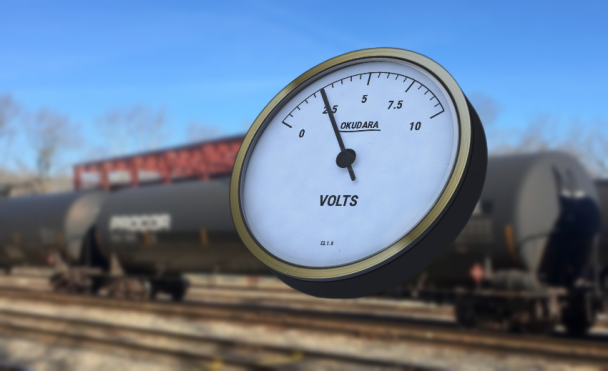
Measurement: 2.5 V
